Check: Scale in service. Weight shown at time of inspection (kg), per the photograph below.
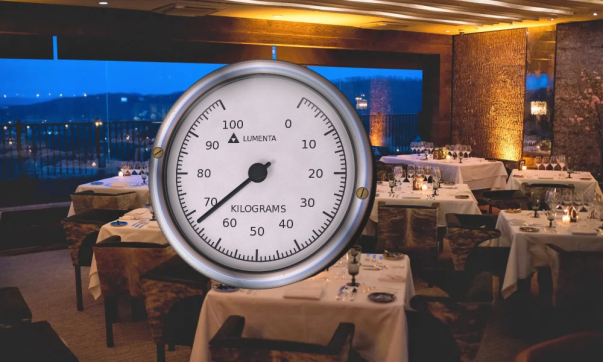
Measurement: 67 kg
